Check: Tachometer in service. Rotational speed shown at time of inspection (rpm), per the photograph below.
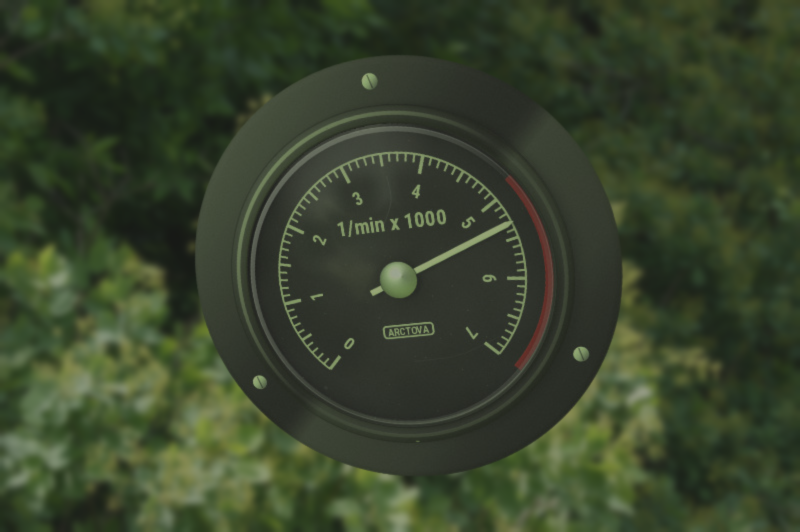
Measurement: 5300 rpm
